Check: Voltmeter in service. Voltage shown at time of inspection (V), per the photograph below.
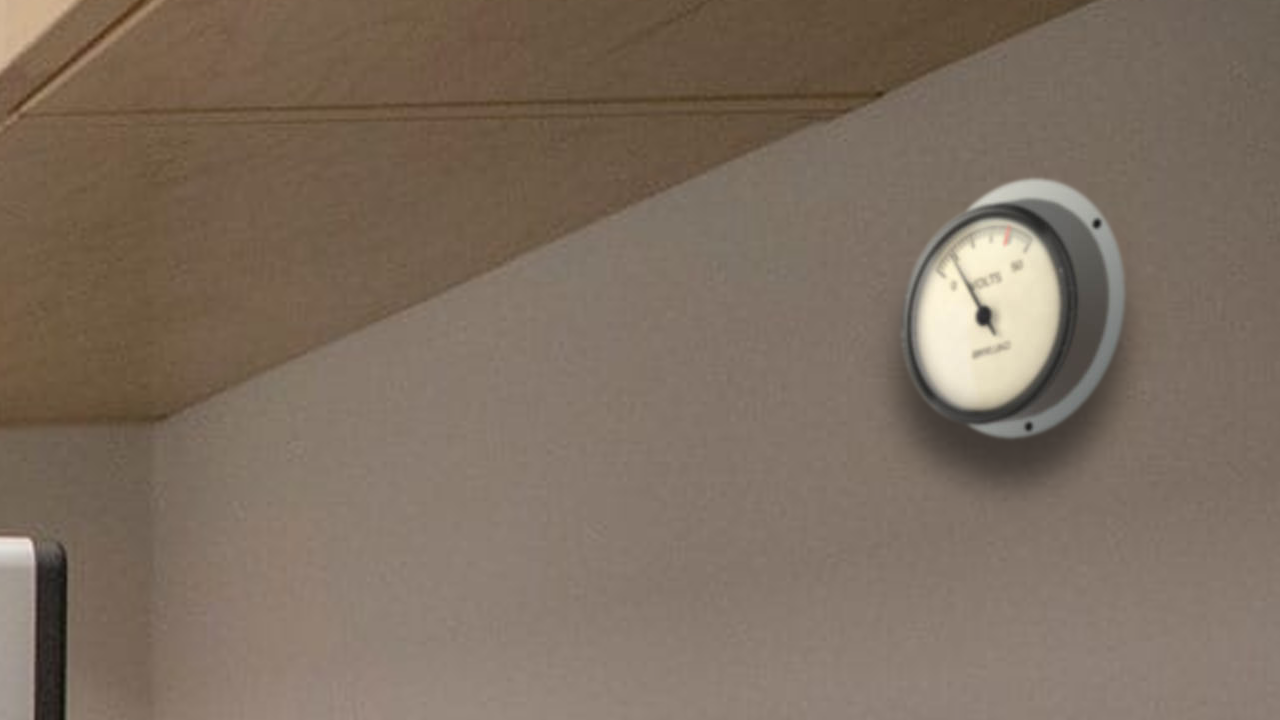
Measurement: 10 V
